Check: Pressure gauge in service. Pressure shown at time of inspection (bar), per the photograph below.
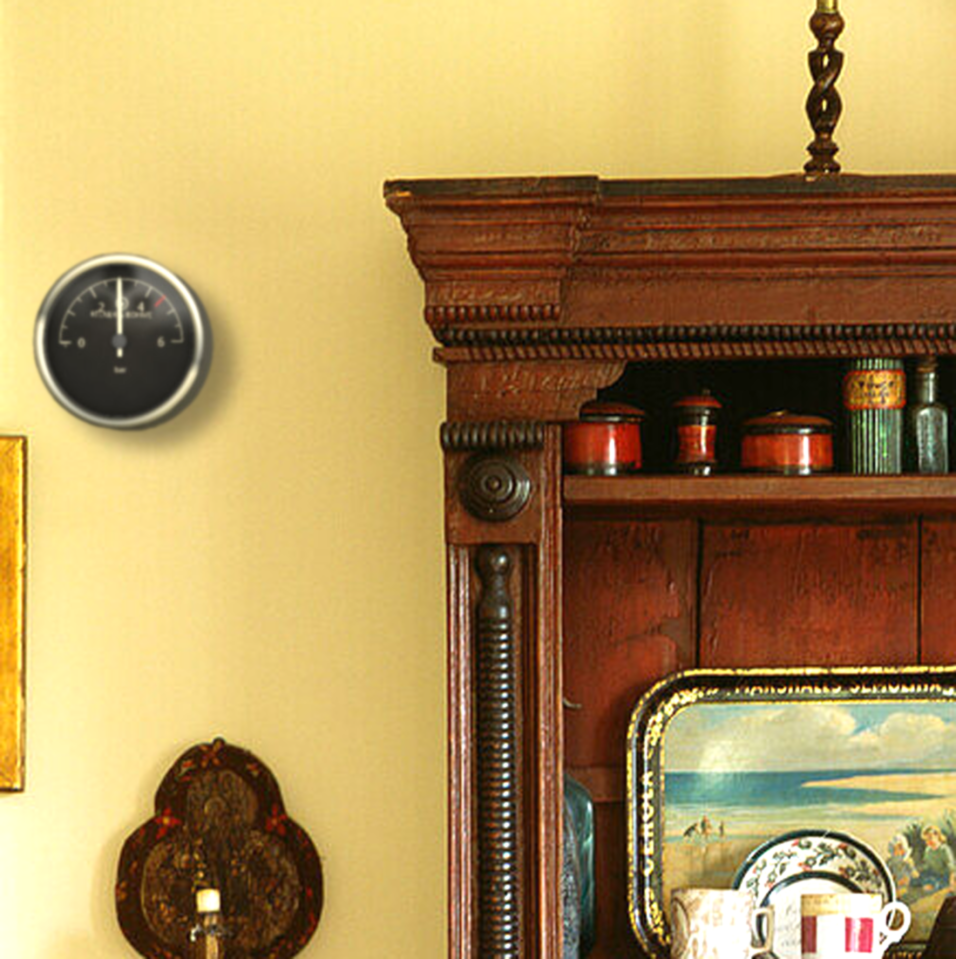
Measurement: 3 bar
